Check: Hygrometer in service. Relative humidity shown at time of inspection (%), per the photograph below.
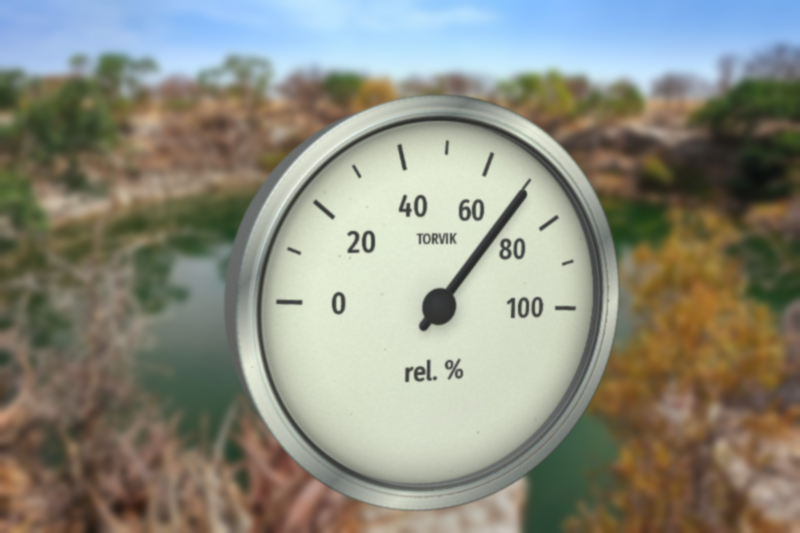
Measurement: 70 %
